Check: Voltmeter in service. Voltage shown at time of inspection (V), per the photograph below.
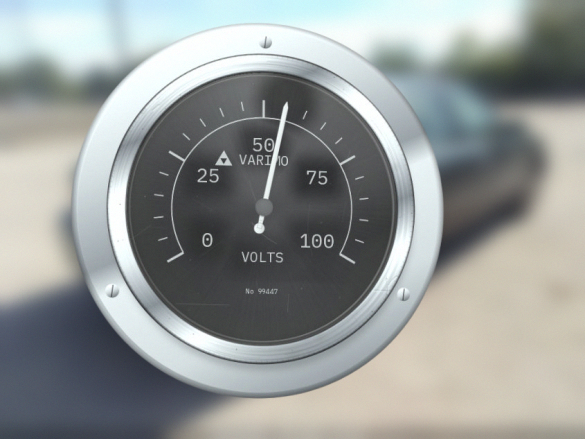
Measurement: 55 V
